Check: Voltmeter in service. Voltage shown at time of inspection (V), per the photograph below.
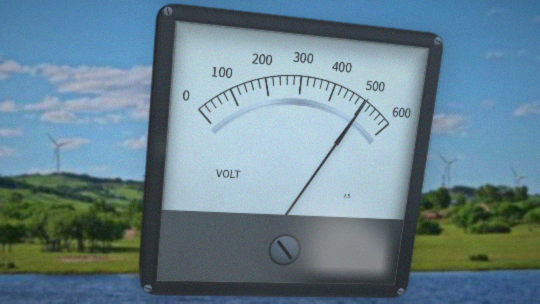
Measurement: 500 V
